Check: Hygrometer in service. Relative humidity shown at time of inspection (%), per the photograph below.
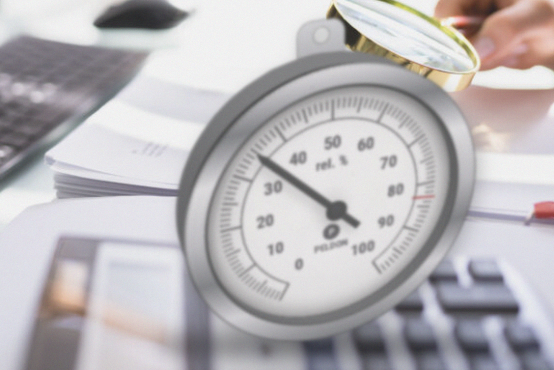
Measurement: 35 %
